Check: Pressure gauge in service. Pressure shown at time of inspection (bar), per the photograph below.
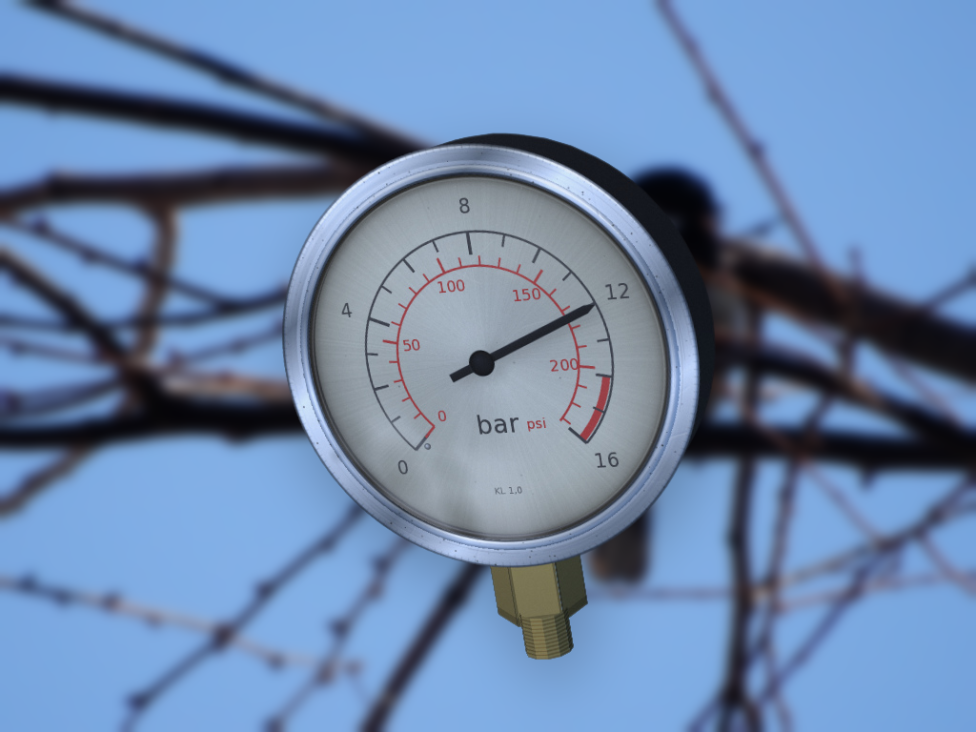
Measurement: 12 bar
